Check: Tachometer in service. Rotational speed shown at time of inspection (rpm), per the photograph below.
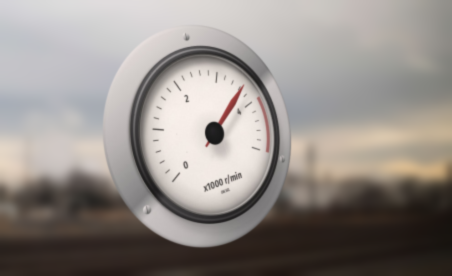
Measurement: 3600 rpm
